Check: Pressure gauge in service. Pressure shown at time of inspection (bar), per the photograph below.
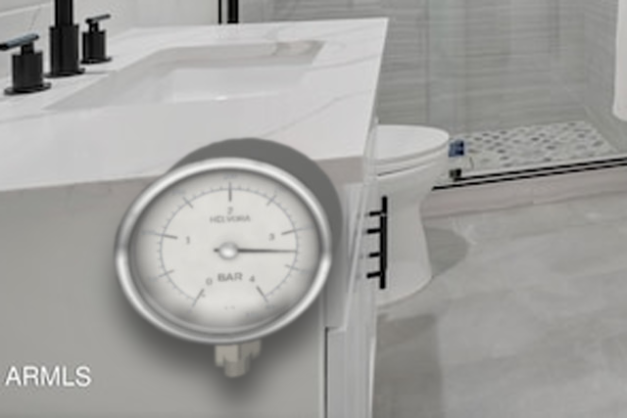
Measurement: 3.25 bar
